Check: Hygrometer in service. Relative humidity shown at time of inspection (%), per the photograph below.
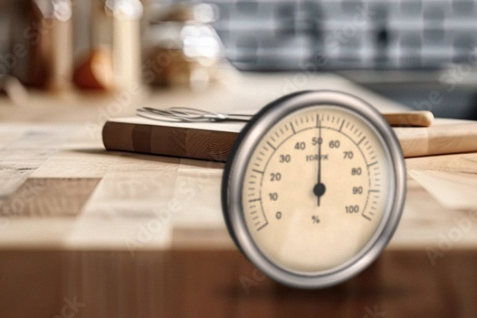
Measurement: 50 %
